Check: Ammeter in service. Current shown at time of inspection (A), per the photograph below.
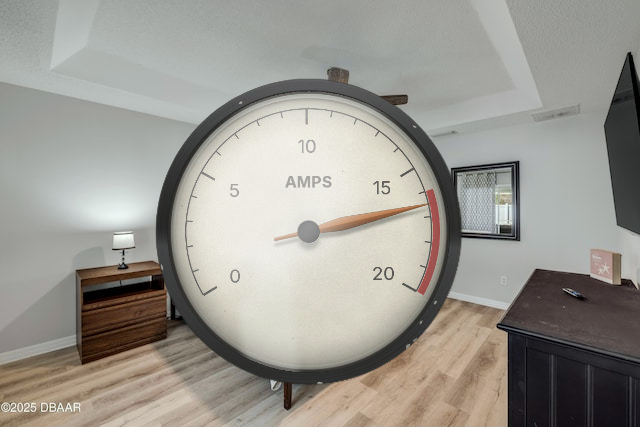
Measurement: 16.5 A
